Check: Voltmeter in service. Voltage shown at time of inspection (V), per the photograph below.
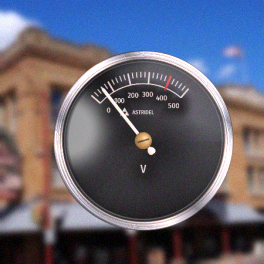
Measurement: 60 V
